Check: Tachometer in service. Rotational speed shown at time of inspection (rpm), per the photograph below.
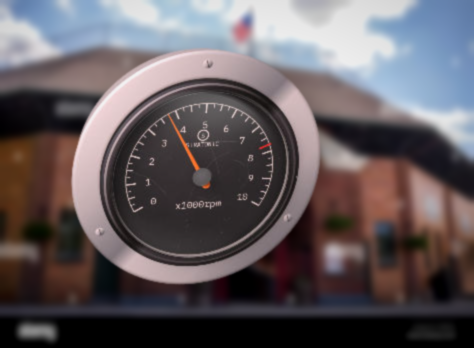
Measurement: 3750 rpm
